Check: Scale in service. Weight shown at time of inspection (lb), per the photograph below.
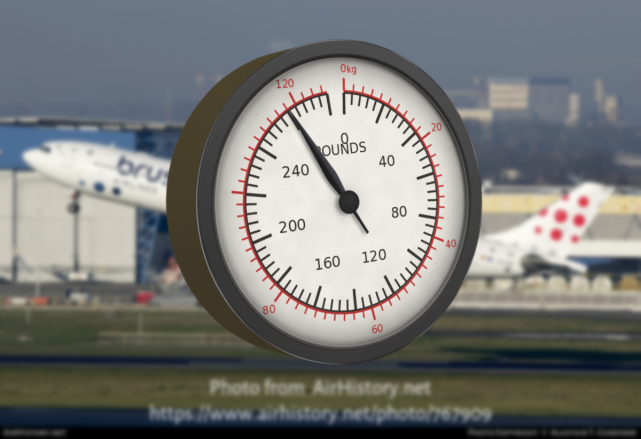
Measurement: 260 lb
